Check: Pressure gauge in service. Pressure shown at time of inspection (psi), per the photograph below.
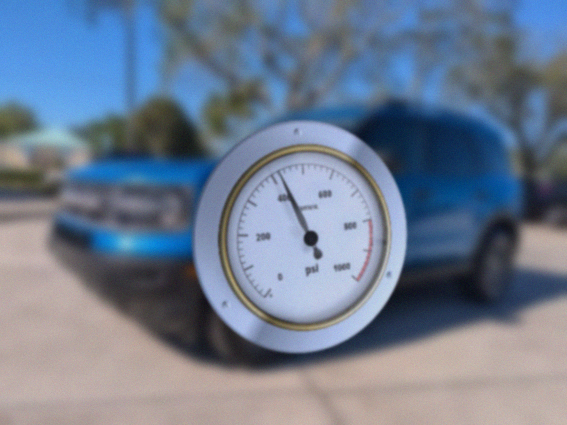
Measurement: 420 psi
